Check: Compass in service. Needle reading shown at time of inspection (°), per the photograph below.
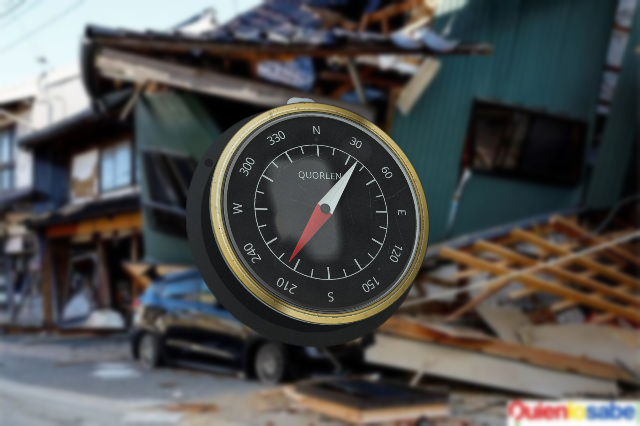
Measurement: 217.5 °
